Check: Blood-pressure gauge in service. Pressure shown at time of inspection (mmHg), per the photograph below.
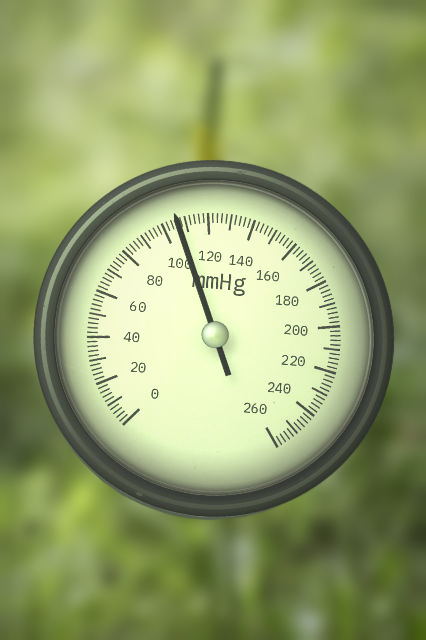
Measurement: 106 mmHg
